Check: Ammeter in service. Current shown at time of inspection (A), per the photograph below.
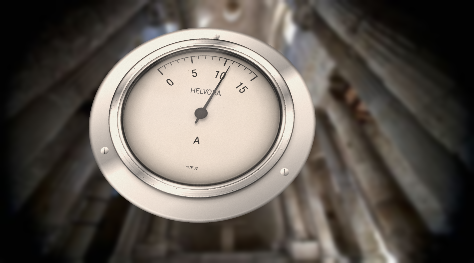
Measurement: 11 A
